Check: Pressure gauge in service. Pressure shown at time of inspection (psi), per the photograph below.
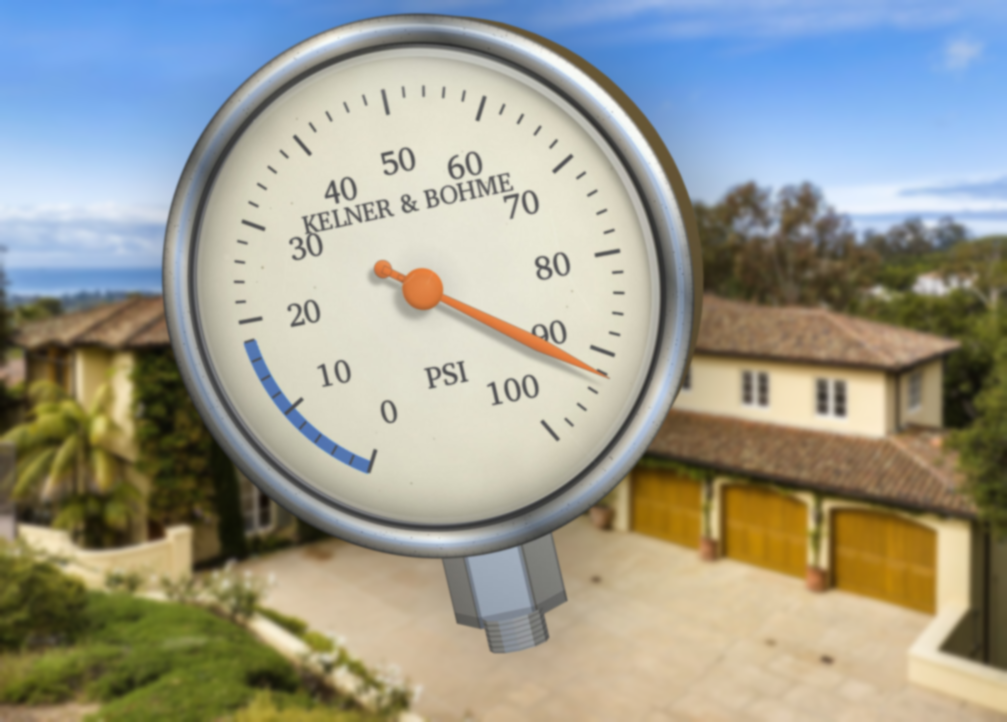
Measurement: 92 psi
